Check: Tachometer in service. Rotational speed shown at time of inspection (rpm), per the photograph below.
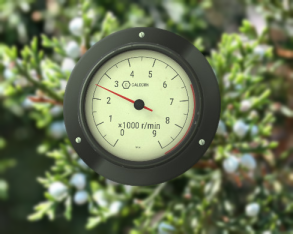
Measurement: 2500 rpm
